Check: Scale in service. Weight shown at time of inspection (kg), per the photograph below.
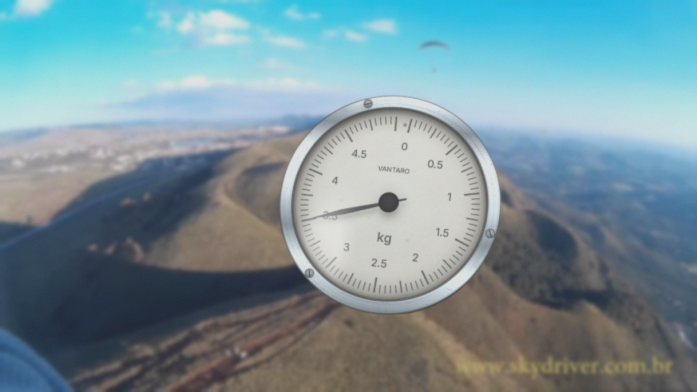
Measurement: 3.5 kg
